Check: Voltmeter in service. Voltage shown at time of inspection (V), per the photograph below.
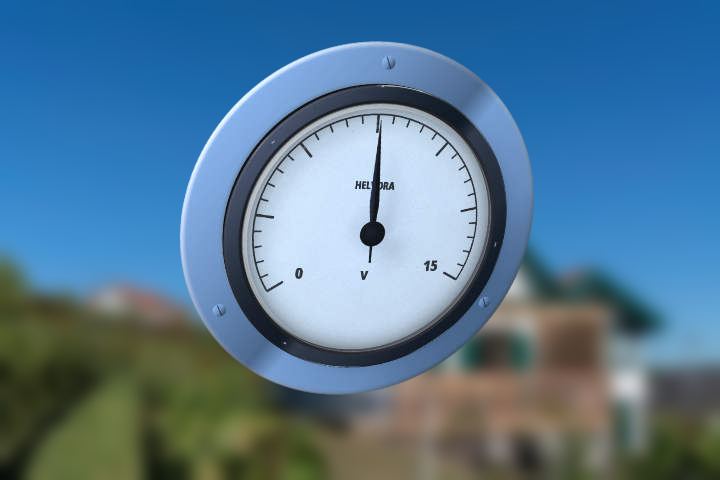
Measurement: 7.5 V
